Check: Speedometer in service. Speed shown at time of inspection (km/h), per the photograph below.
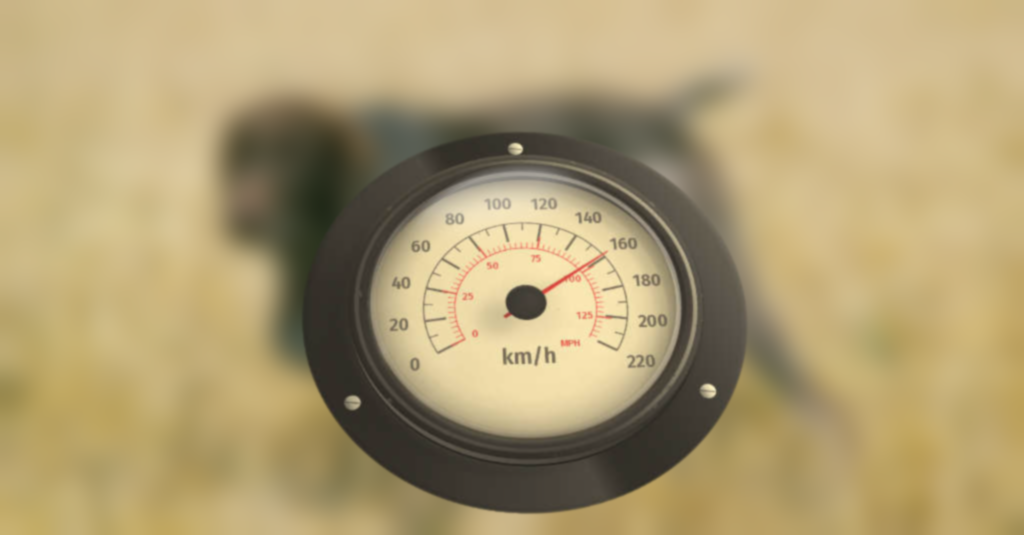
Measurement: 160 km/h
